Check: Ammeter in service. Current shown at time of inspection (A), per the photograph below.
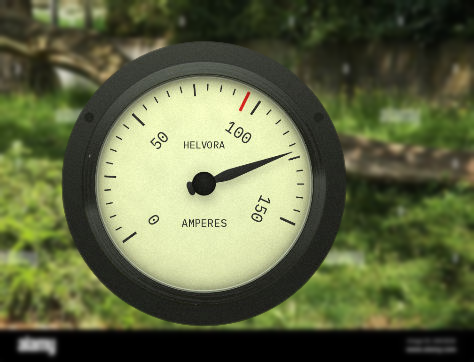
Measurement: 122.5 A
